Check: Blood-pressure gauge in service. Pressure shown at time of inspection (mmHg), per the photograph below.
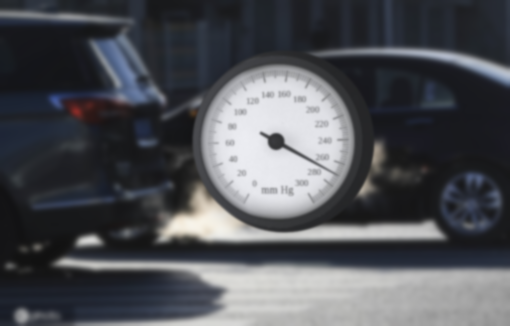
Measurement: 270 mmHg
